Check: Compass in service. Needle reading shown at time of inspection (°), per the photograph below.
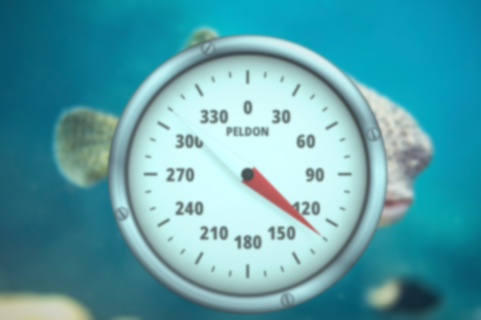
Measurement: 130 °
